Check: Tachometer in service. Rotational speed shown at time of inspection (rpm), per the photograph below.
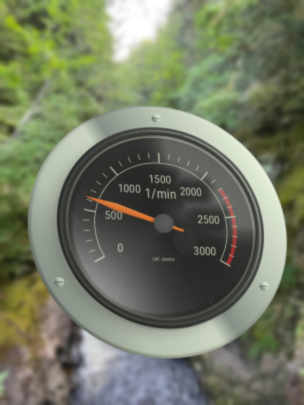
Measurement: 600 rpm
